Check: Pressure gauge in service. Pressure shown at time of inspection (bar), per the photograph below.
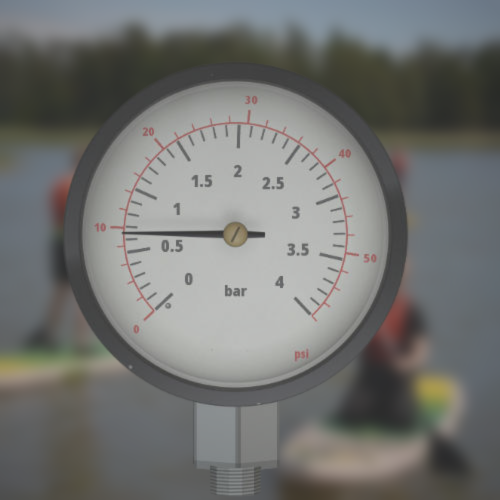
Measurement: 0.65 bar
